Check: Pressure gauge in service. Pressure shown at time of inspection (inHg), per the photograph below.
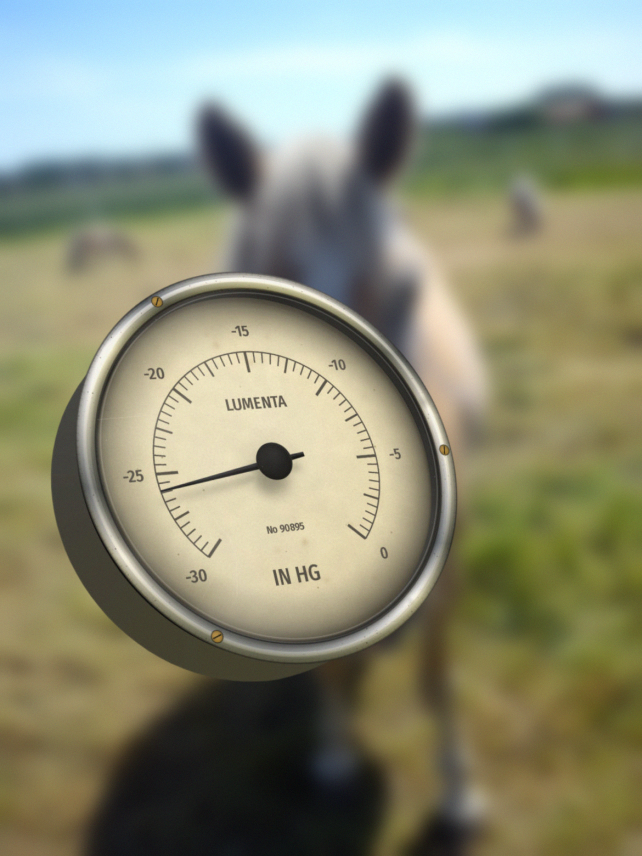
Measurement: -26 inHg
